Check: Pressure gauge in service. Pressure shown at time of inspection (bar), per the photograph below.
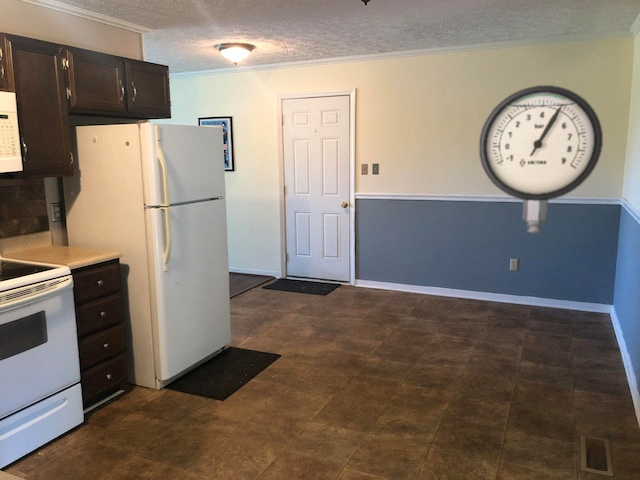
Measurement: 5 bar
